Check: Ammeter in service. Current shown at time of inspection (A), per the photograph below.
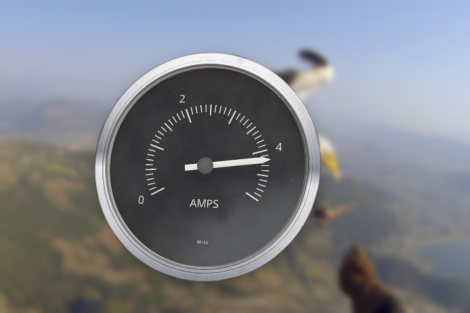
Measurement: 4.2 A
